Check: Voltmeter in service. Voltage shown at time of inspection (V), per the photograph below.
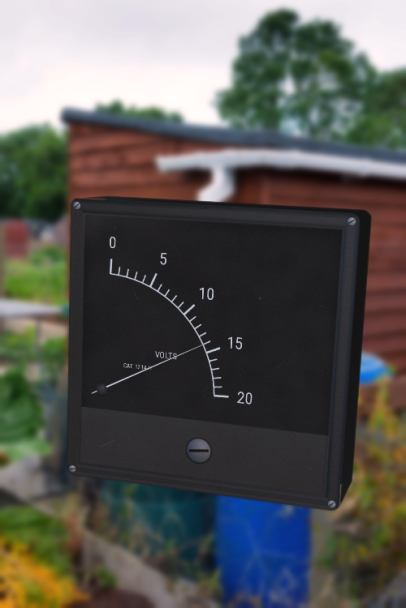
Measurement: 14 V
